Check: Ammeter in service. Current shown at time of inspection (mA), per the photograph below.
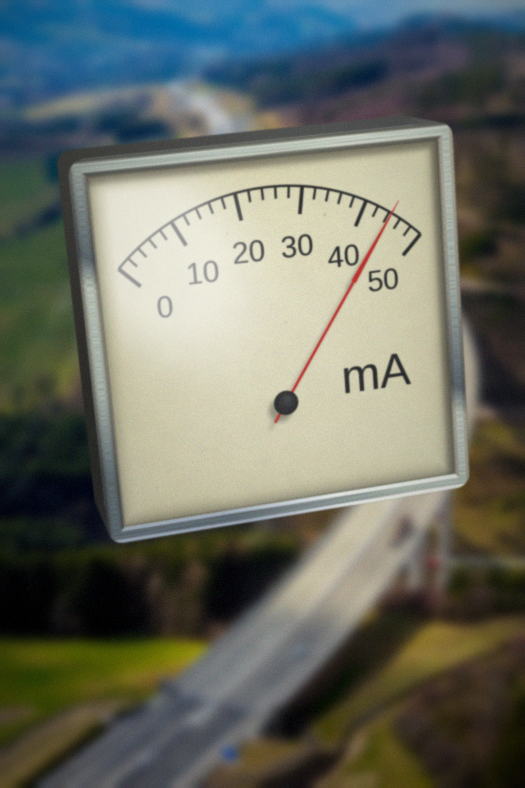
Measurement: 44 mA
